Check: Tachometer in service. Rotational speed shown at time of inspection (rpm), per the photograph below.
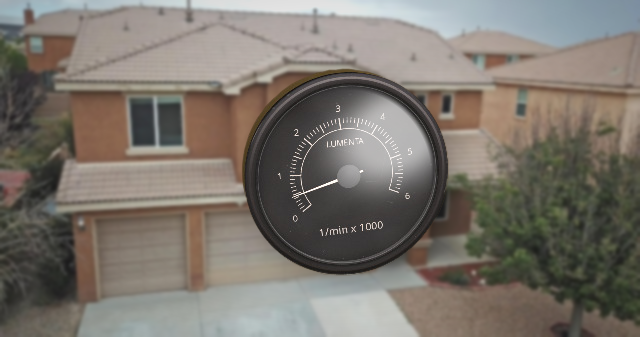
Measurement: 500 rpm
